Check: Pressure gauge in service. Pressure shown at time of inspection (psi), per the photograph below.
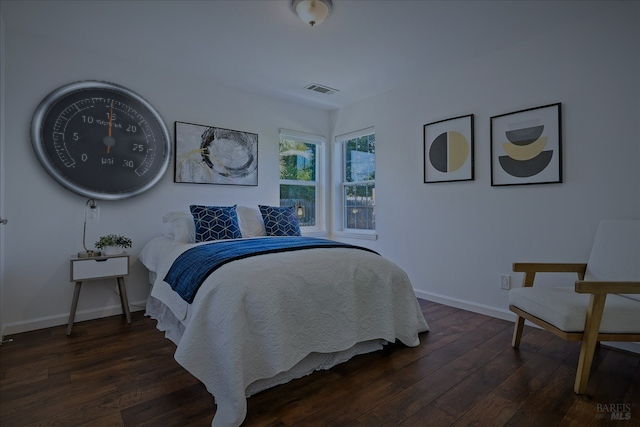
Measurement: 15 psi
